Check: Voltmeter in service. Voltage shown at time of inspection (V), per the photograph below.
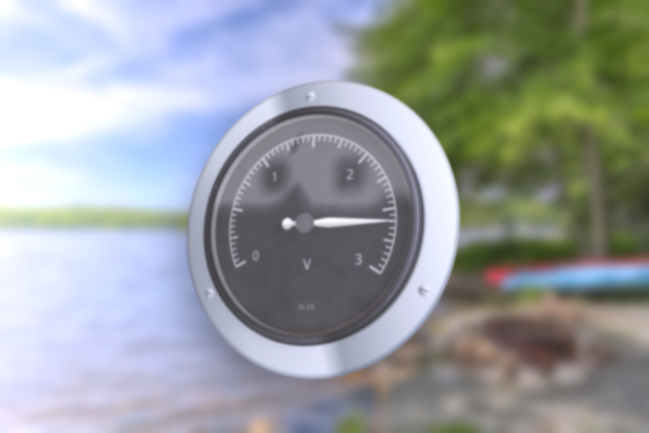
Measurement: 2.6 V
